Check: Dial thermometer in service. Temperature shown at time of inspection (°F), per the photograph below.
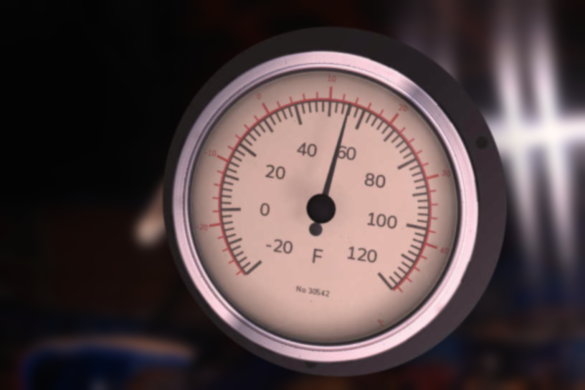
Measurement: 56 °F
